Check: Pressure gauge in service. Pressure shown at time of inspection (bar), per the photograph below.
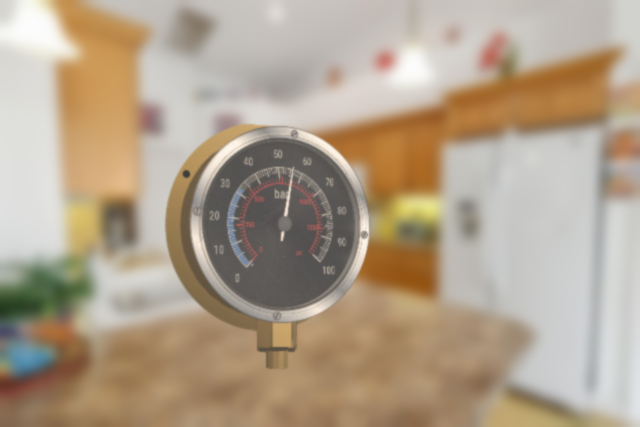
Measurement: 55 bar
